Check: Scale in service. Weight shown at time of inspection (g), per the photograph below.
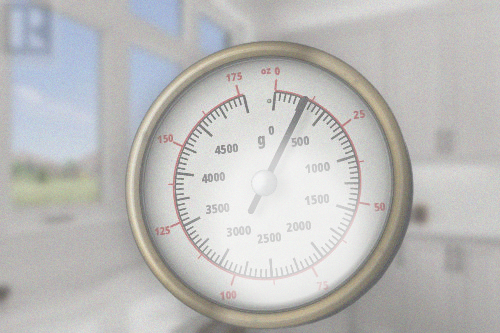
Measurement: 300 g
